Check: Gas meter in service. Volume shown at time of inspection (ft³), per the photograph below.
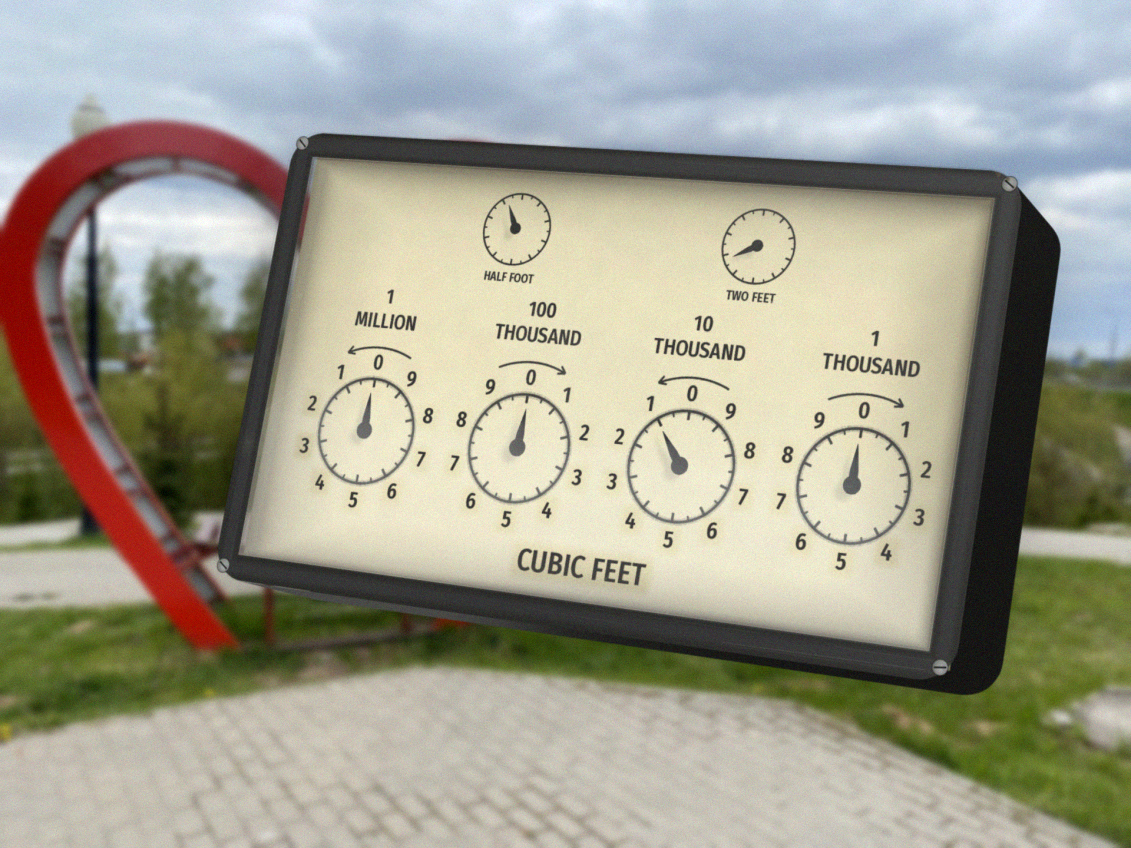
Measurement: 1000 ft³
